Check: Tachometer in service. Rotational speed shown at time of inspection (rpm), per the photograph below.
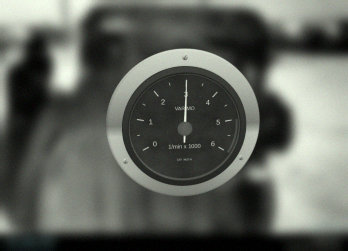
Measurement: 3000 rpm
